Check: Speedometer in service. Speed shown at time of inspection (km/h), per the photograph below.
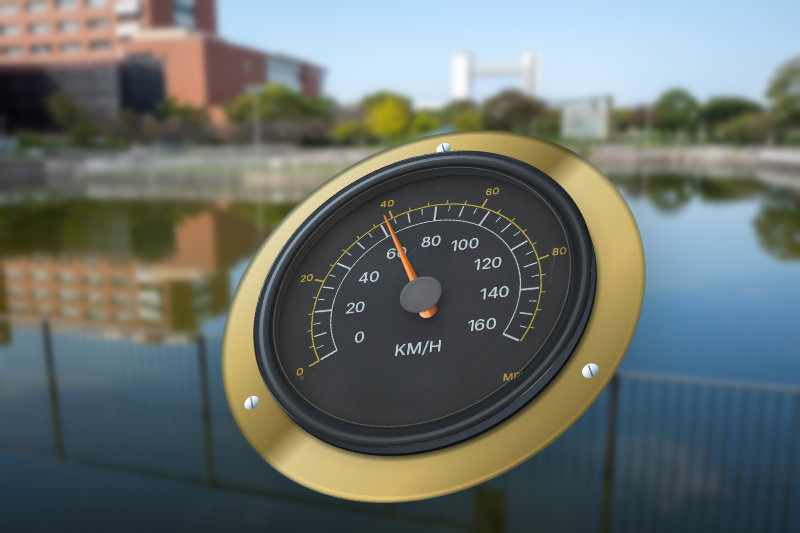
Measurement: 62.5 km/h
